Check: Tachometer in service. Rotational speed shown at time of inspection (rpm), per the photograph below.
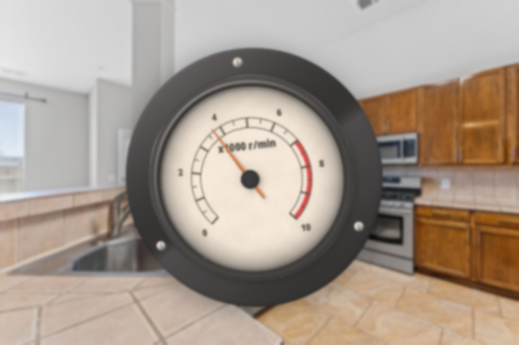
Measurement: 3750 rpm
